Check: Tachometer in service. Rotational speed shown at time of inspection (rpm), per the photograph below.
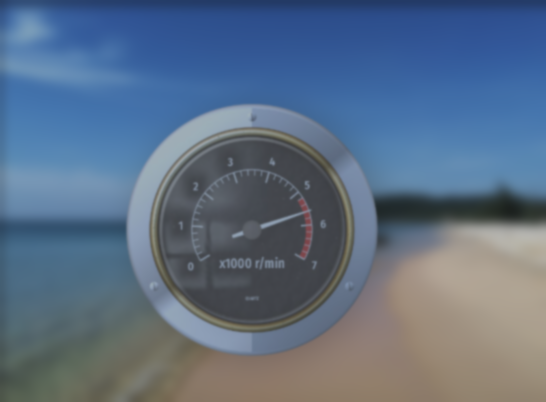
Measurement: 5600 rpm
